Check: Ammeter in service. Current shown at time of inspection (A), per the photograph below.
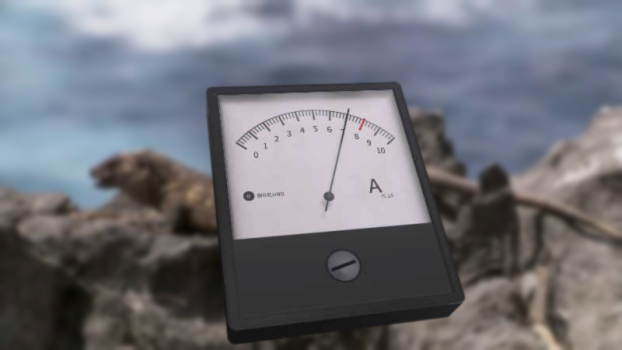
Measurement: 7 A
